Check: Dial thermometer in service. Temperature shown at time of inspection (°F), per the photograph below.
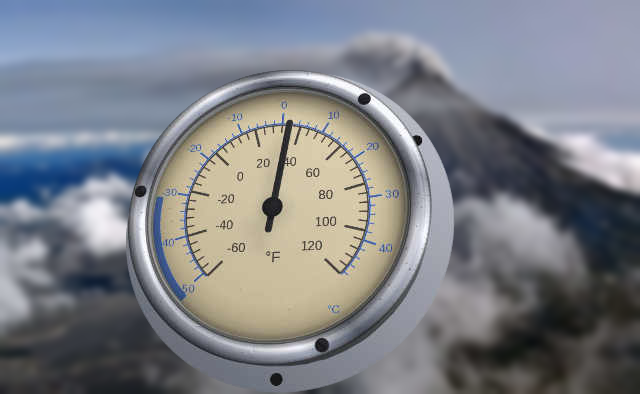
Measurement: 36 °F
